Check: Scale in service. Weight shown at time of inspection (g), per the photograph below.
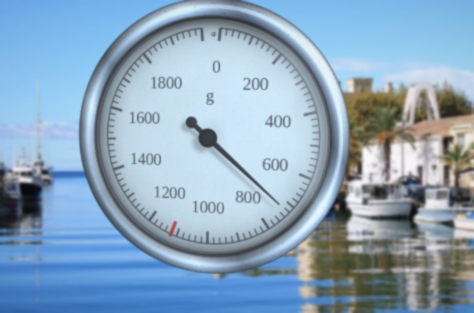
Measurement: 720 g
